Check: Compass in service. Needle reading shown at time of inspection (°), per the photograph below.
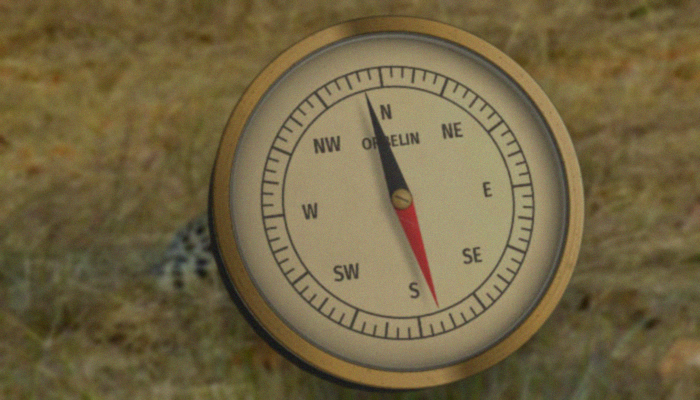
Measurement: 170 °
